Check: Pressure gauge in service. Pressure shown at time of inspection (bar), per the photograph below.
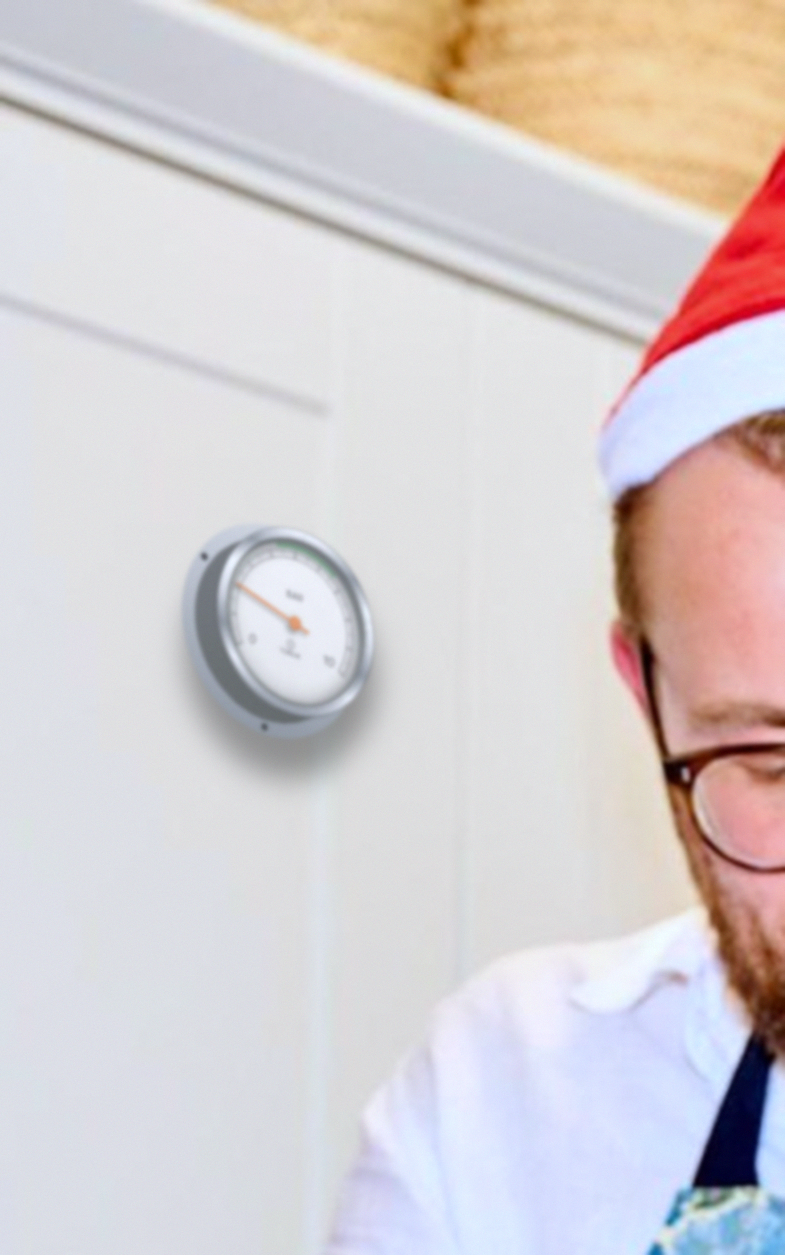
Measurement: 2 bar
